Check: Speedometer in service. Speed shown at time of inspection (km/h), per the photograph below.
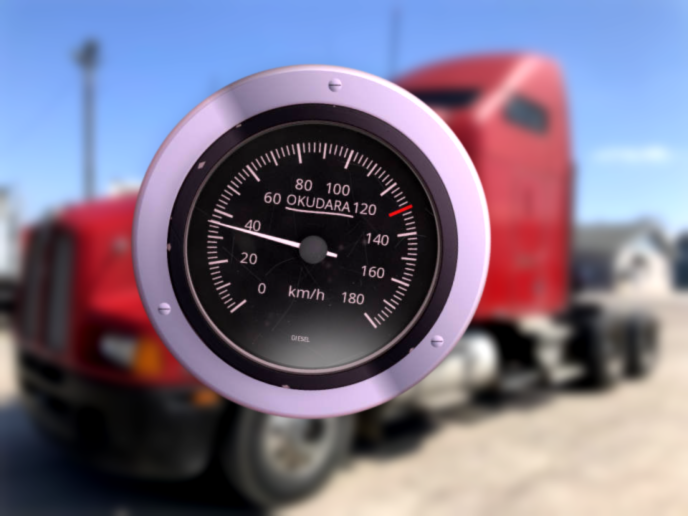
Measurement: 36 km/h
